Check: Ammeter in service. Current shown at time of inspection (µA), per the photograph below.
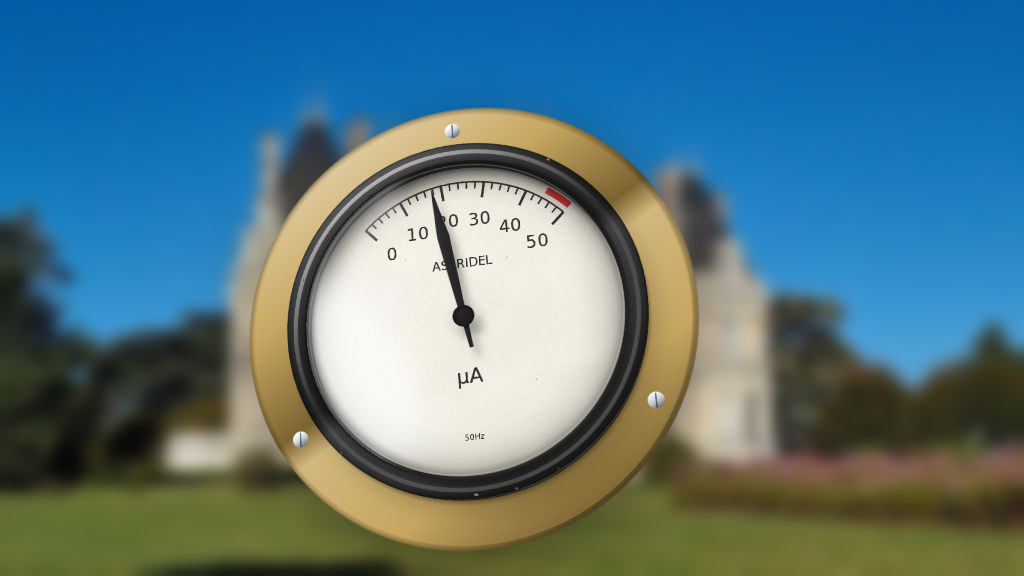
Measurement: 18 µA
